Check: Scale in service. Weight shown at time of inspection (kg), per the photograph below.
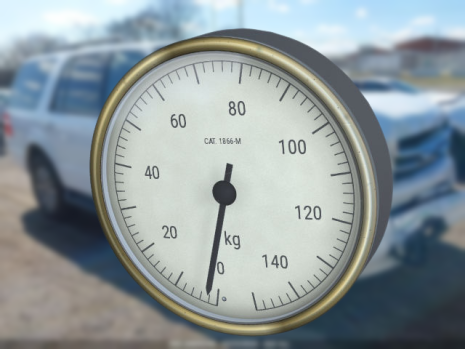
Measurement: 2 kg
